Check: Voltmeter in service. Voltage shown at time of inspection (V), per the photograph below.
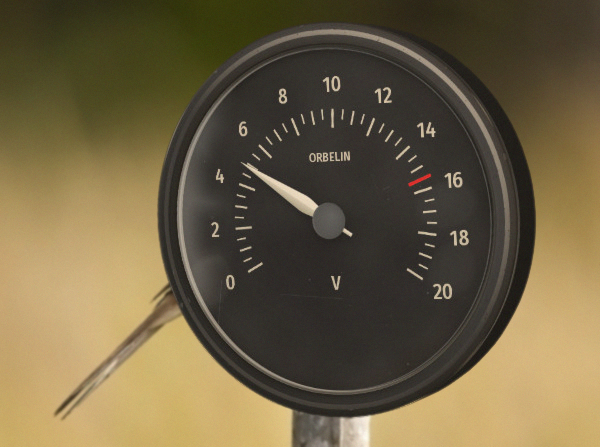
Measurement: 5 V
